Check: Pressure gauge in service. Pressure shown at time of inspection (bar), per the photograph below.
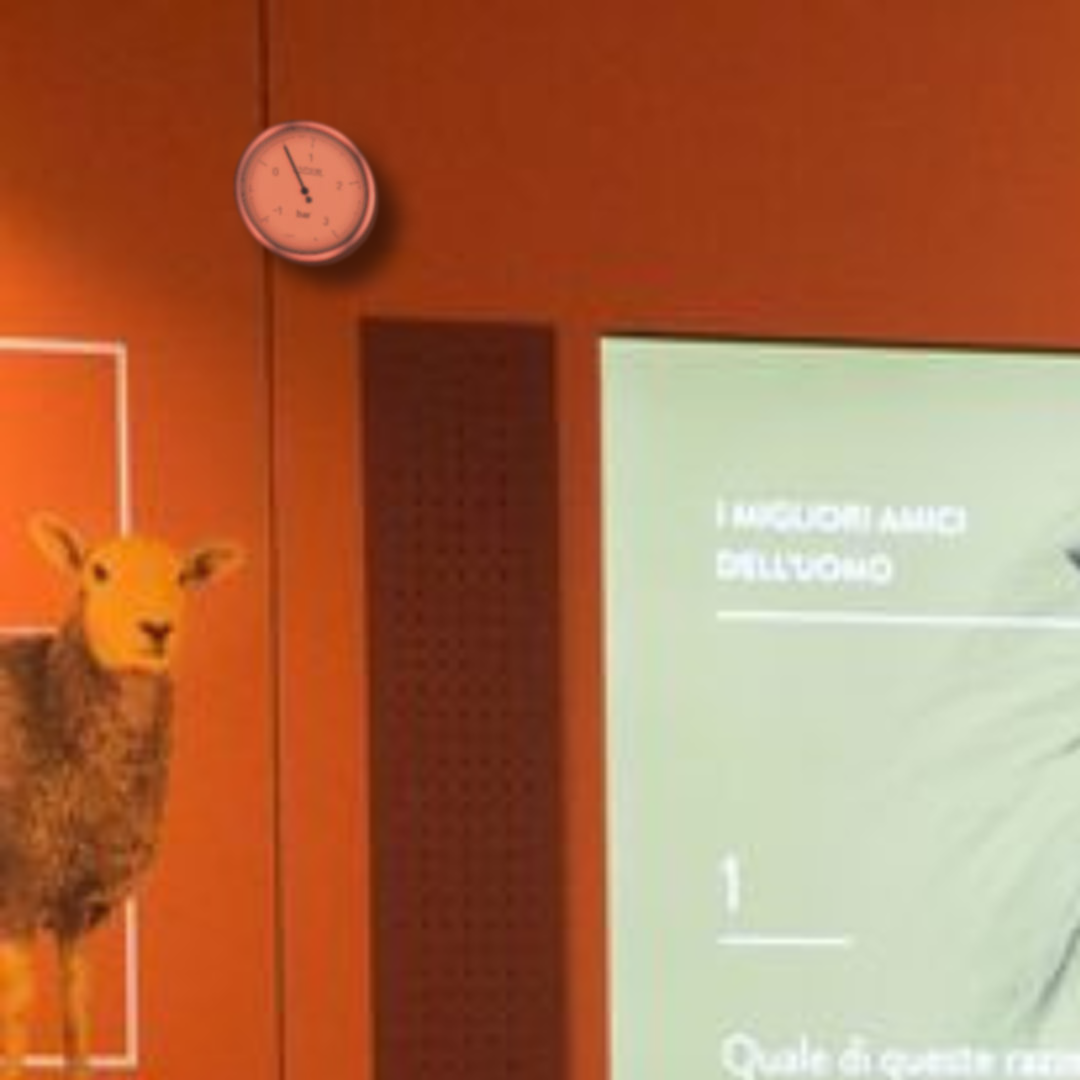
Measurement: 0.5 bar
